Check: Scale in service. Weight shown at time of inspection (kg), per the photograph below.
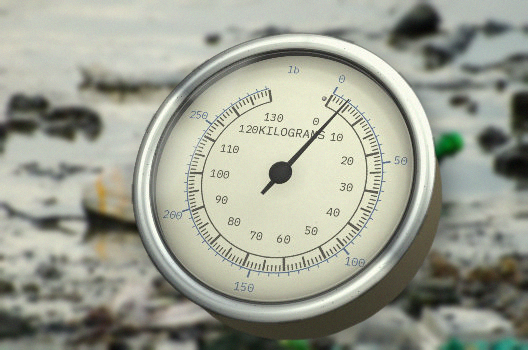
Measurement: 5 kg
